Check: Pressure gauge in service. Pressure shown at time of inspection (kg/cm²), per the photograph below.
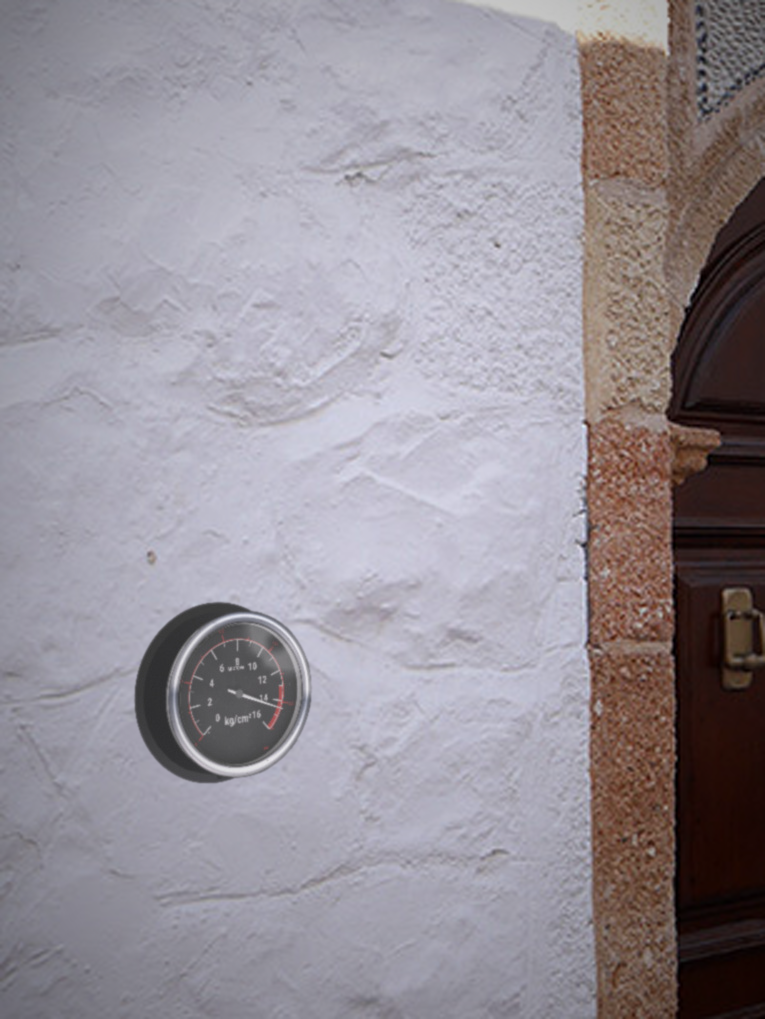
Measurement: 14.5 kg/cm²
